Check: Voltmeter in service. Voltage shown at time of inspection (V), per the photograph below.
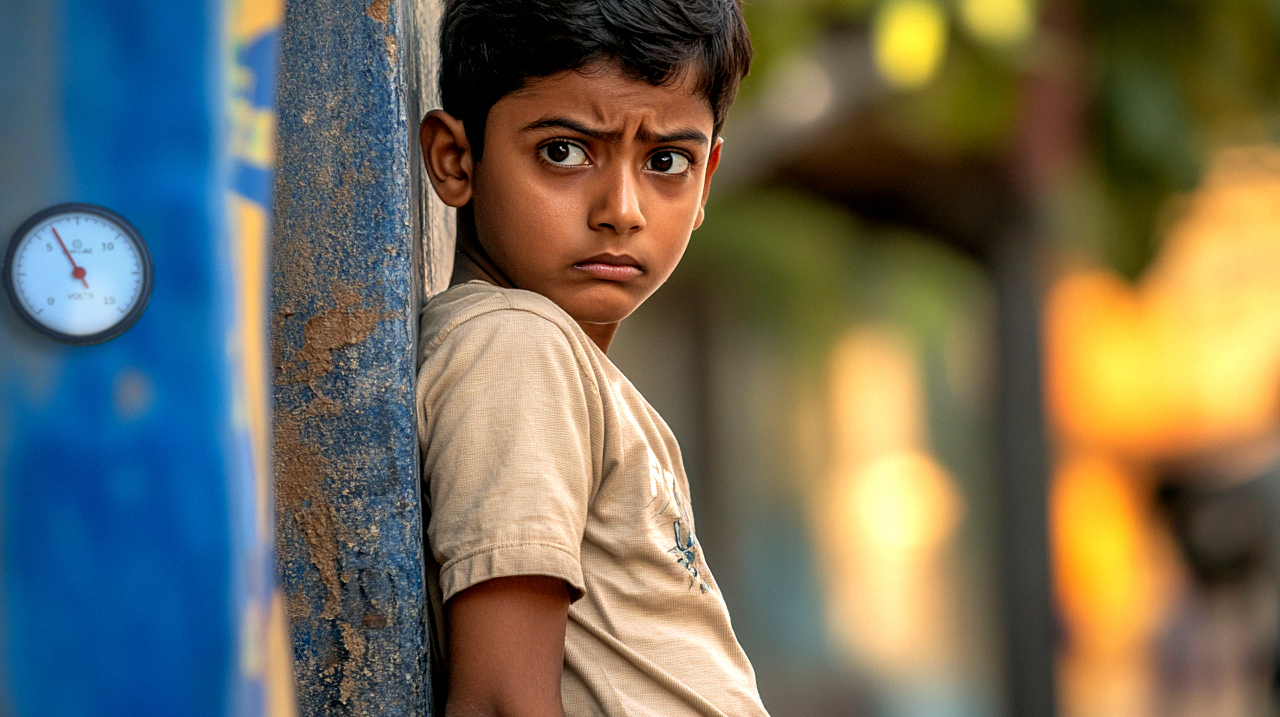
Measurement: 6 V
